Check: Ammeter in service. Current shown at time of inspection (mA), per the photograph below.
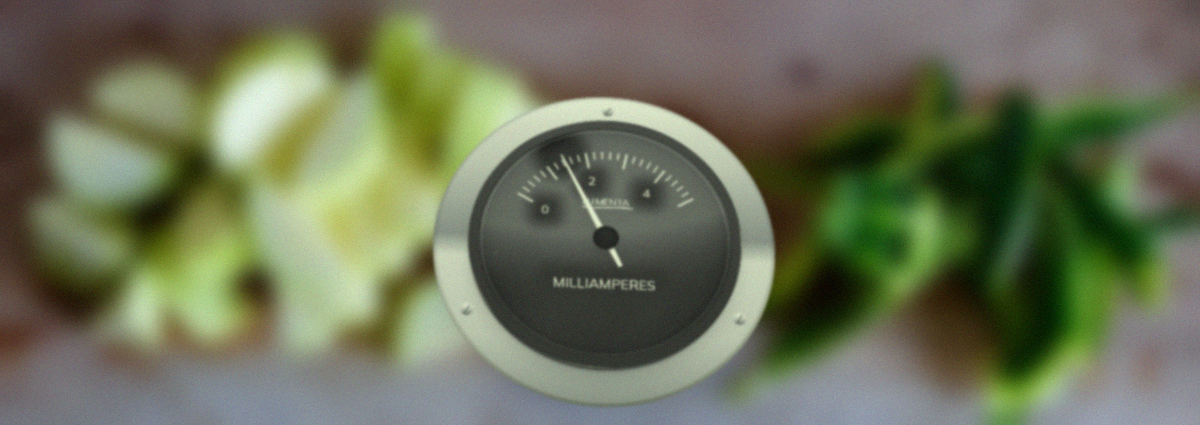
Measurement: 1.4 mA
